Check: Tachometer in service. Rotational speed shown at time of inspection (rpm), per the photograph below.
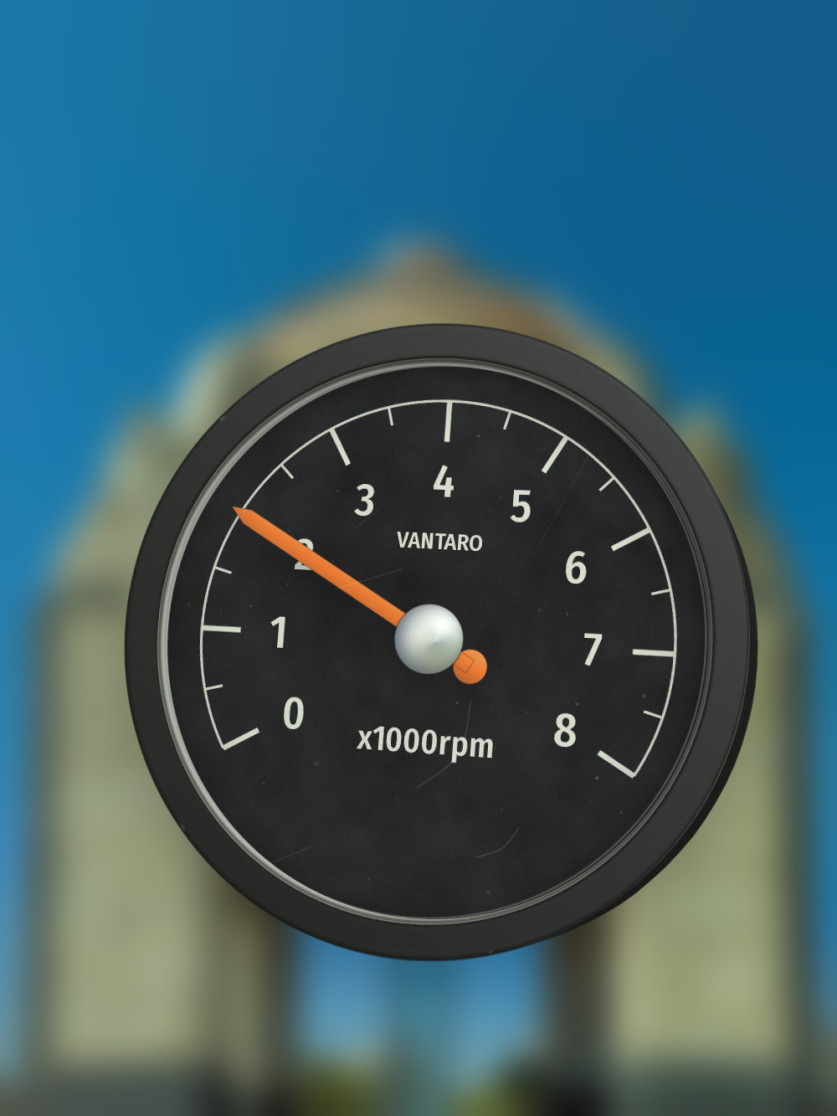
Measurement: 2000 rpm
